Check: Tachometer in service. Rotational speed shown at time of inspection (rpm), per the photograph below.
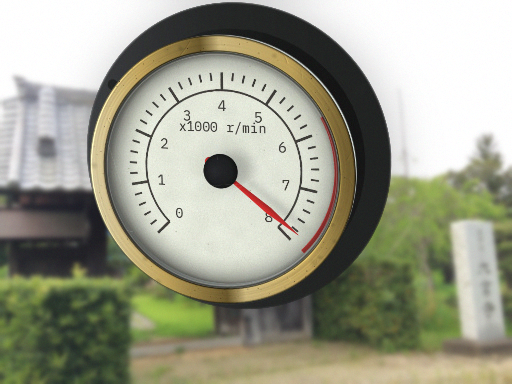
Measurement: 7800 rpm
